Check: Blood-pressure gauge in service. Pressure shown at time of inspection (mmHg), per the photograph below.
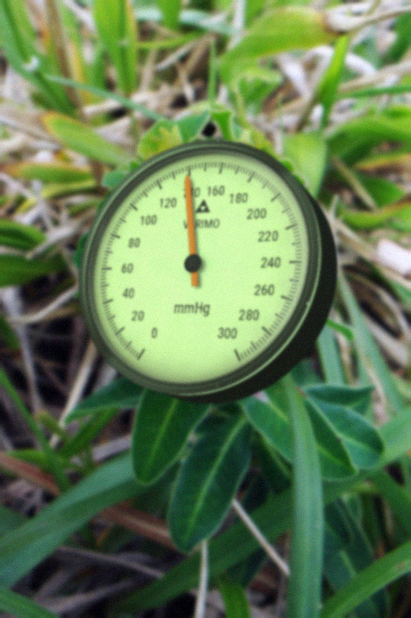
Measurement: 140 mmHg
